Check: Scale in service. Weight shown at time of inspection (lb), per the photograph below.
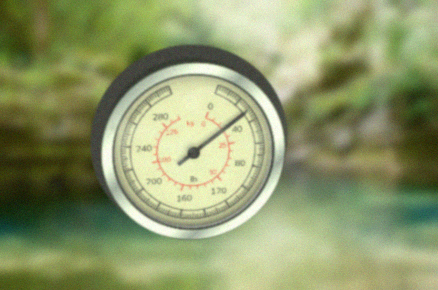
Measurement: 30 lb
